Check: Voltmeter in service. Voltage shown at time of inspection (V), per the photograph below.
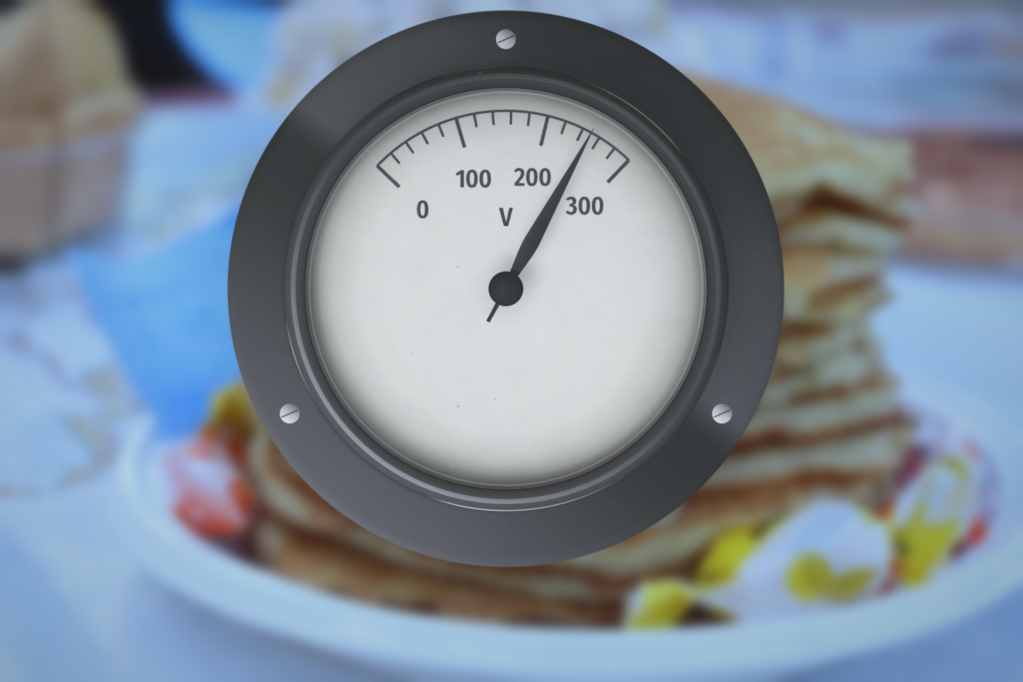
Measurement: 250 V
